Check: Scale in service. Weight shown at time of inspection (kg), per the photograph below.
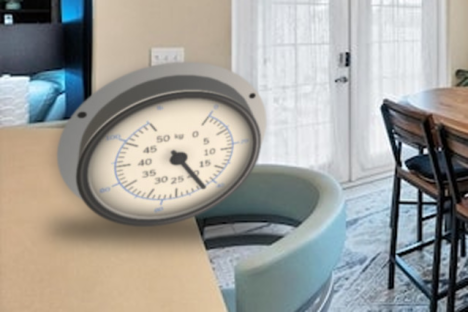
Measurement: 20 kg
